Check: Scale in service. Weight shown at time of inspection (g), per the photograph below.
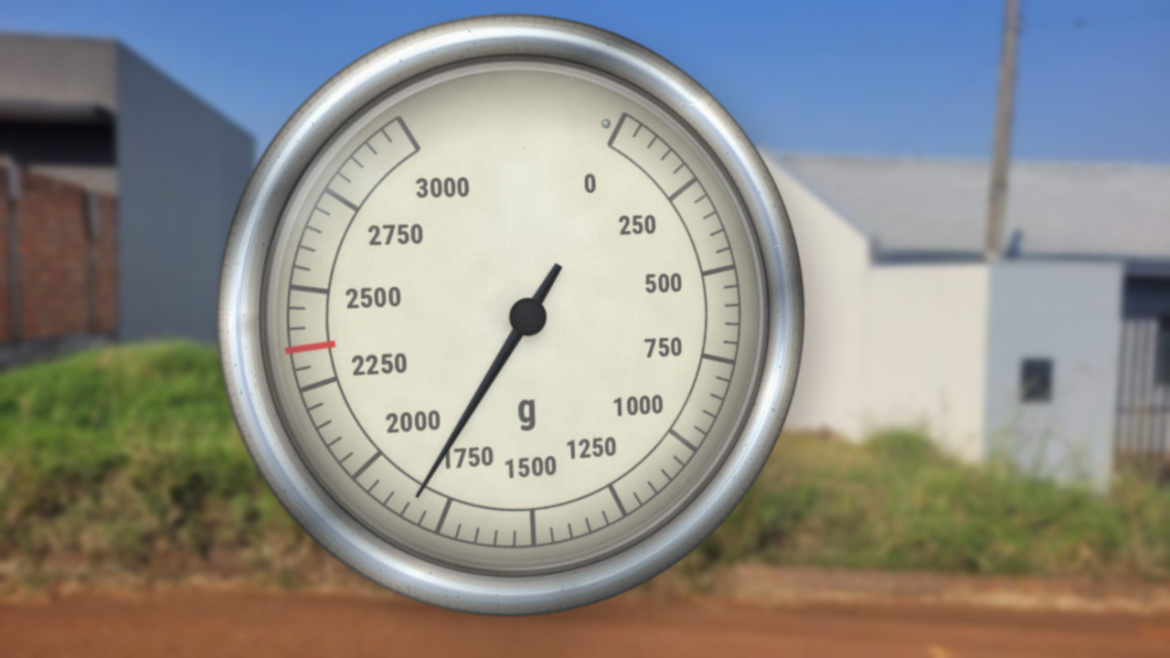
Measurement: 1850 g
